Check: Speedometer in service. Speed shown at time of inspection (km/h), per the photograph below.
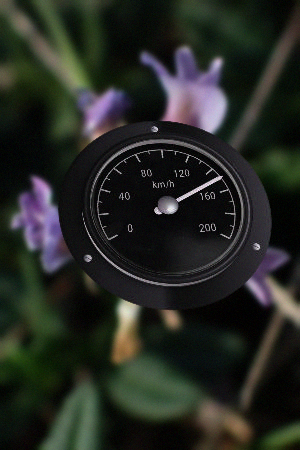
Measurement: 150 km/h
